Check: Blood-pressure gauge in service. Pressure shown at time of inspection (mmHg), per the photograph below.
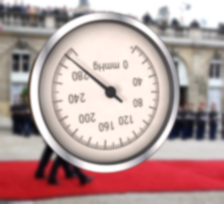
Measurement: 290 mmHg
